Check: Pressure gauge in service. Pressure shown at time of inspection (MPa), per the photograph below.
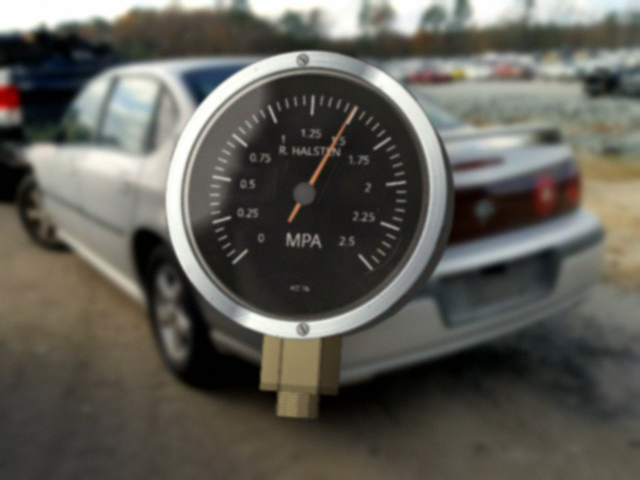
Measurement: 1.5 MPa
